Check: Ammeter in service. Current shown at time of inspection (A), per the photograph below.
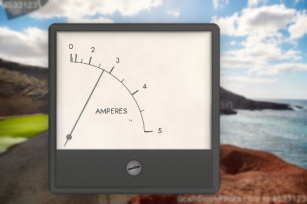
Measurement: 2.75 A
